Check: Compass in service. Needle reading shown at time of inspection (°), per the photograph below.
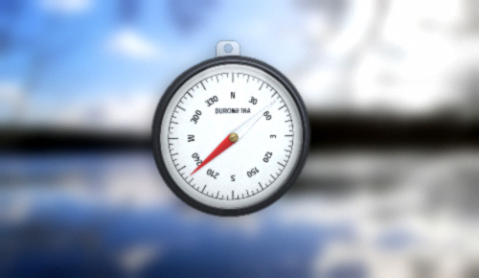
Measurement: 230 °
